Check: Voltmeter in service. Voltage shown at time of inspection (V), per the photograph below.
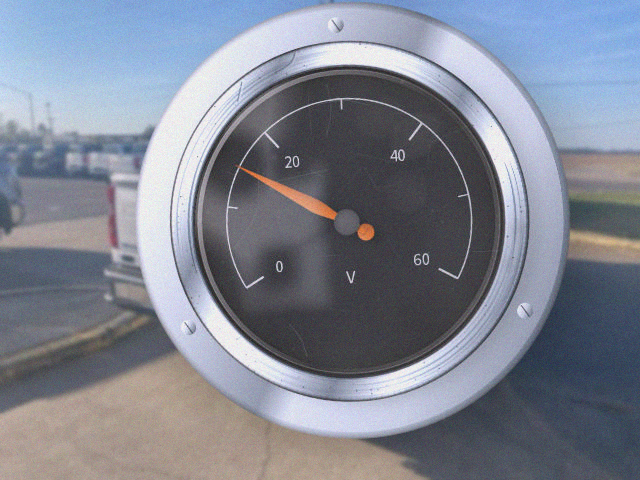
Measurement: 15 V
